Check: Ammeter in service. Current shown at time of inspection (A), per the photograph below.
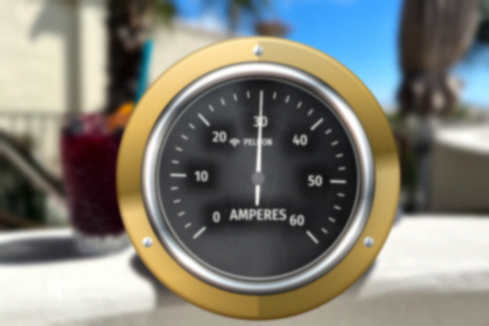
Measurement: 30 A
